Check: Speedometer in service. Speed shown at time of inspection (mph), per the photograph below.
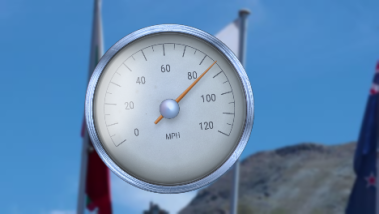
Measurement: 85 mph
